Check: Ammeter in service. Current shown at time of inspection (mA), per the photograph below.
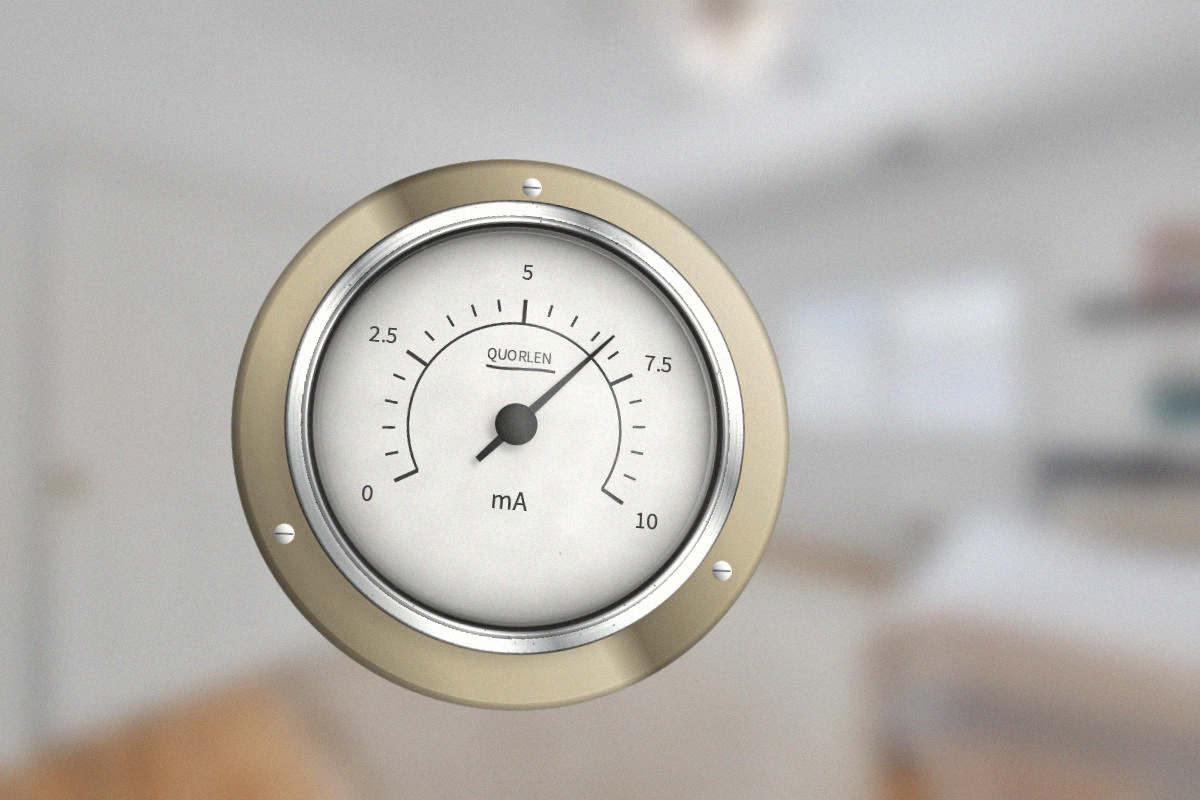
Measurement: 6.75 mA
